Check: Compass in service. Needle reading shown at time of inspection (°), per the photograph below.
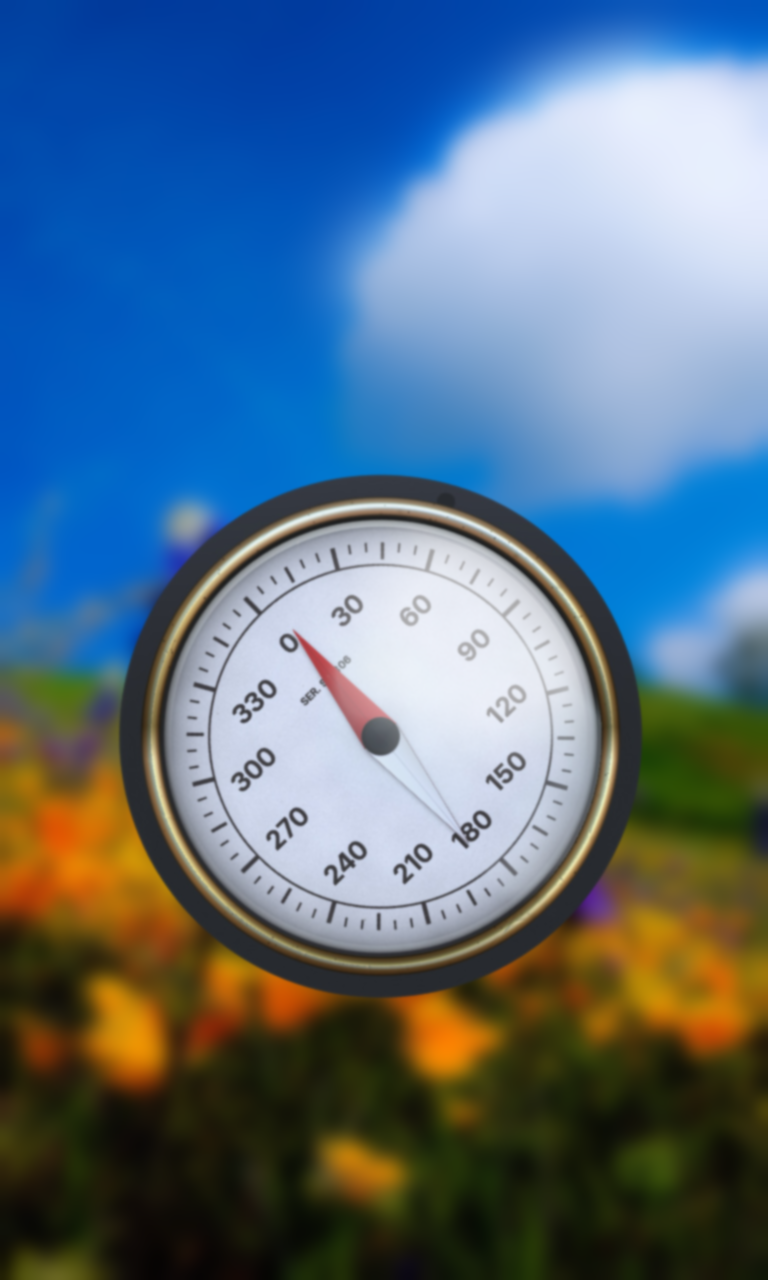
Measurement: 5 °
